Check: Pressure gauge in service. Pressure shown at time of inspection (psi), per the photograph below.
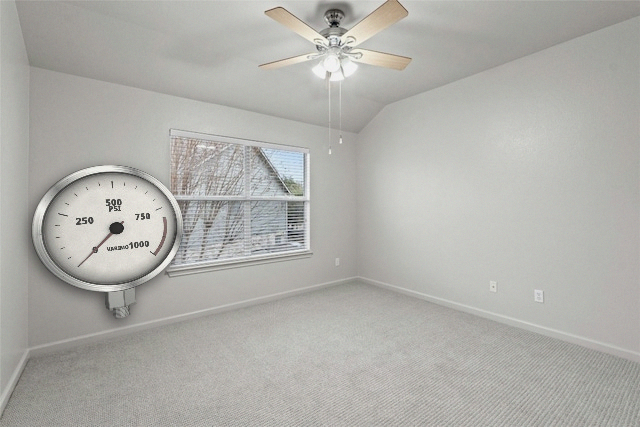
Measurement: 0 psi
